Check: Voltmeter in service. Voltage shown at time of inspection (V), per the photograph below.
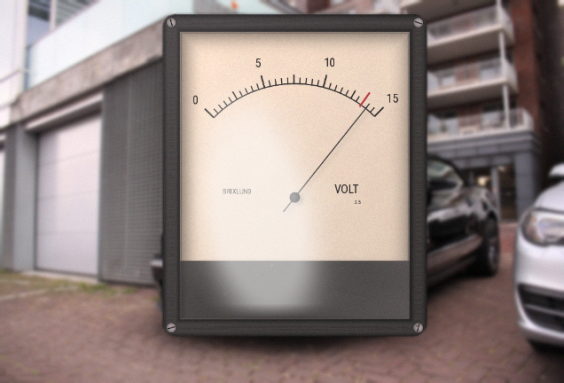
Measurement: 14 V
